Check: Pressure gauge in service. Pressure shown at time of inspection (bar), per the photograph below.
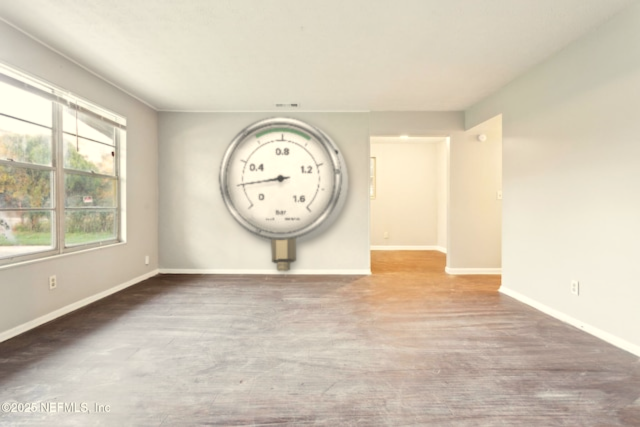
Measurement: 0.2 bar
